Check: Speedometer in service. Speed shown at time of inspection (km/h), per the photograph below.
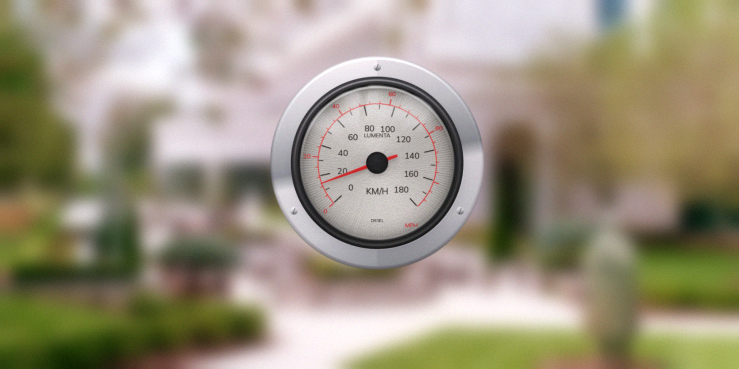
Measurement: 15 km/h
